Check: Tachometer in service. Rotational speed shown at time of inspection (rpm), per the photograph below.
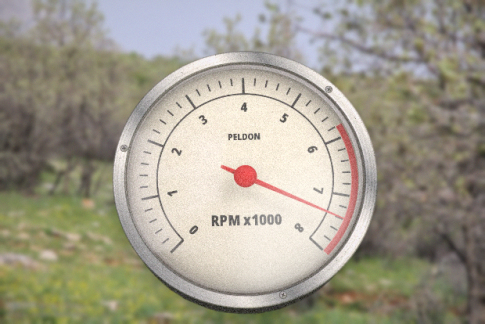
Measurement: 7400 rpm
